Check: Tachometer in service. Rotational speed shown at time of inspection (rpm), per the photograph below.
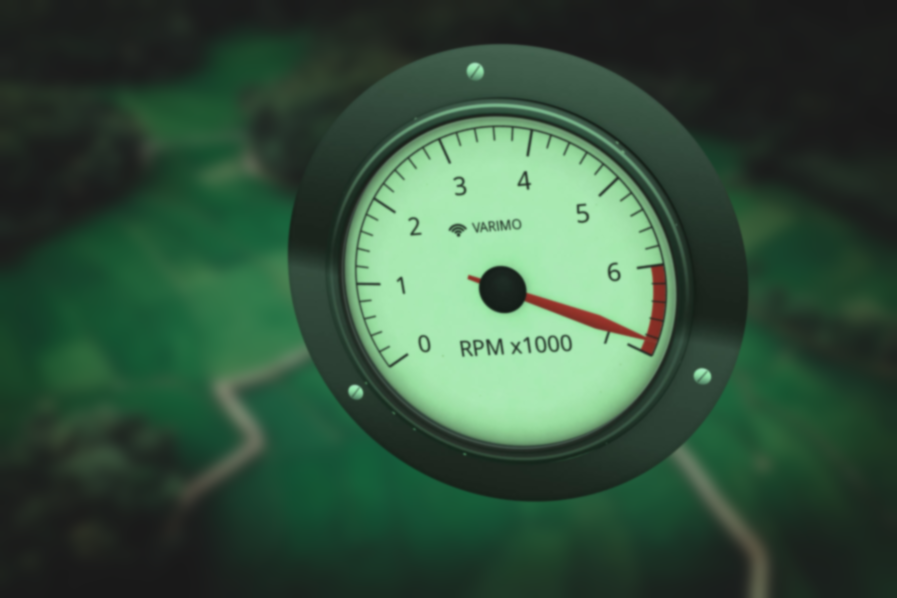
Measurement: 6800 rpm
